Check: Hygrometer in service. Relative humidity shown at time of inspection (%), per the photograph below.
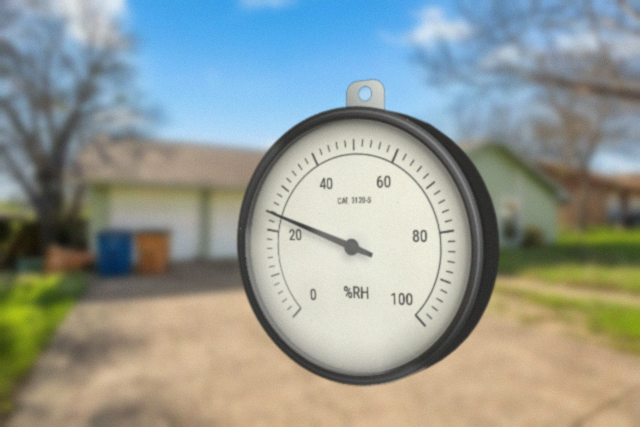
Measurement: 24 %
